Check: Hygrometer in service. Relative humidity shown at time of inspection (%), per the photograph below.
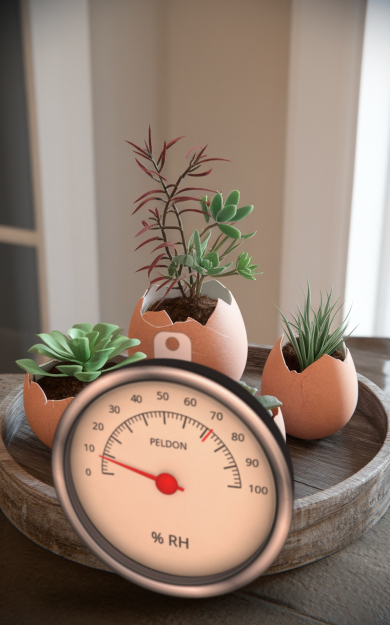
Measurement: 10 %
